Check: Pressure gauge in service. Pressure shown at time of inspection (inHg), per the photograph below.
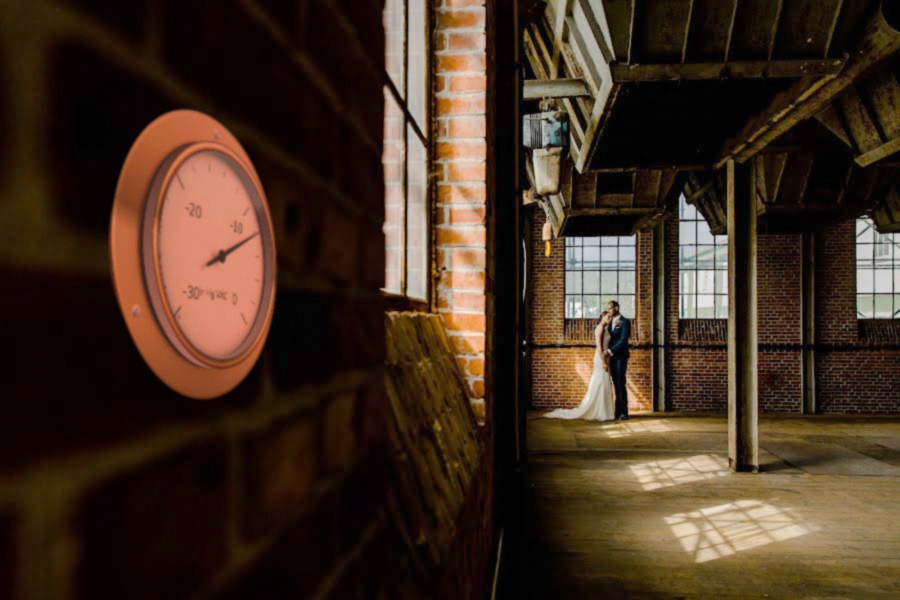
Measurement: -8 inHg
